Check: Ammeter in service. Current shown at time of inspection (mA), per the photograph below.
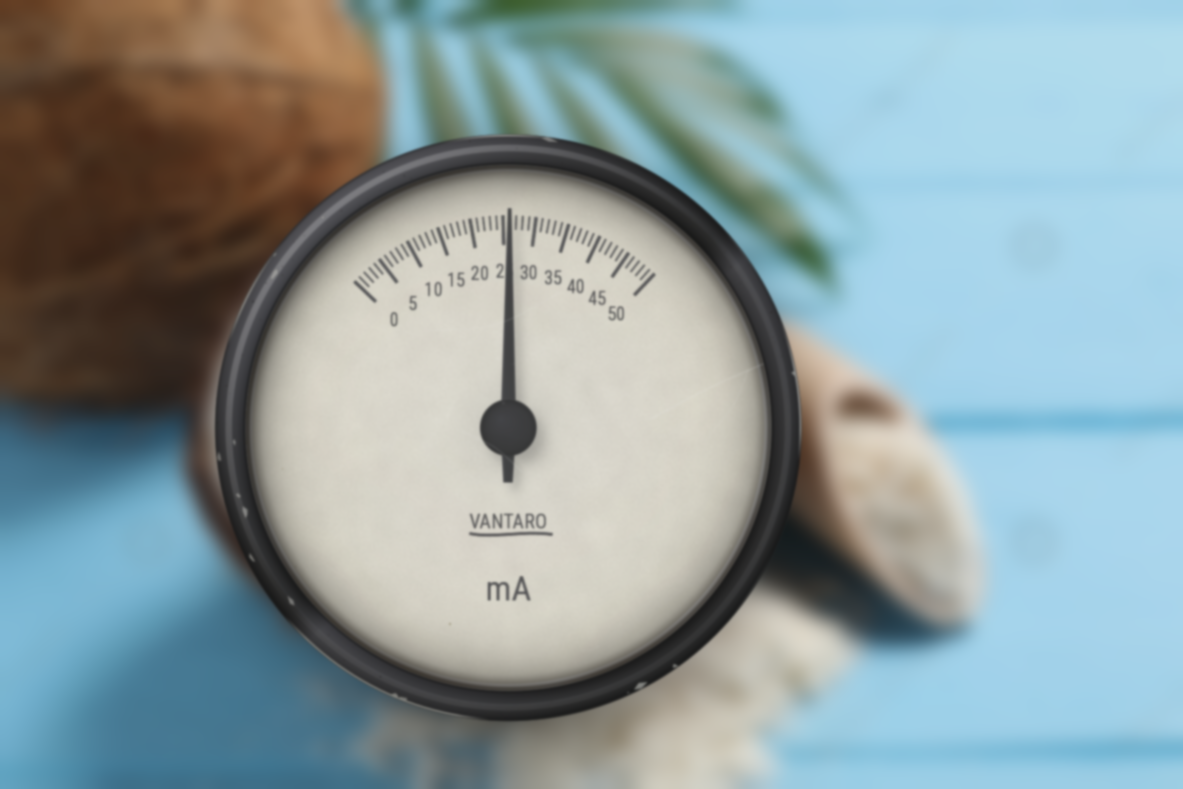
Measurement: 26 mA
